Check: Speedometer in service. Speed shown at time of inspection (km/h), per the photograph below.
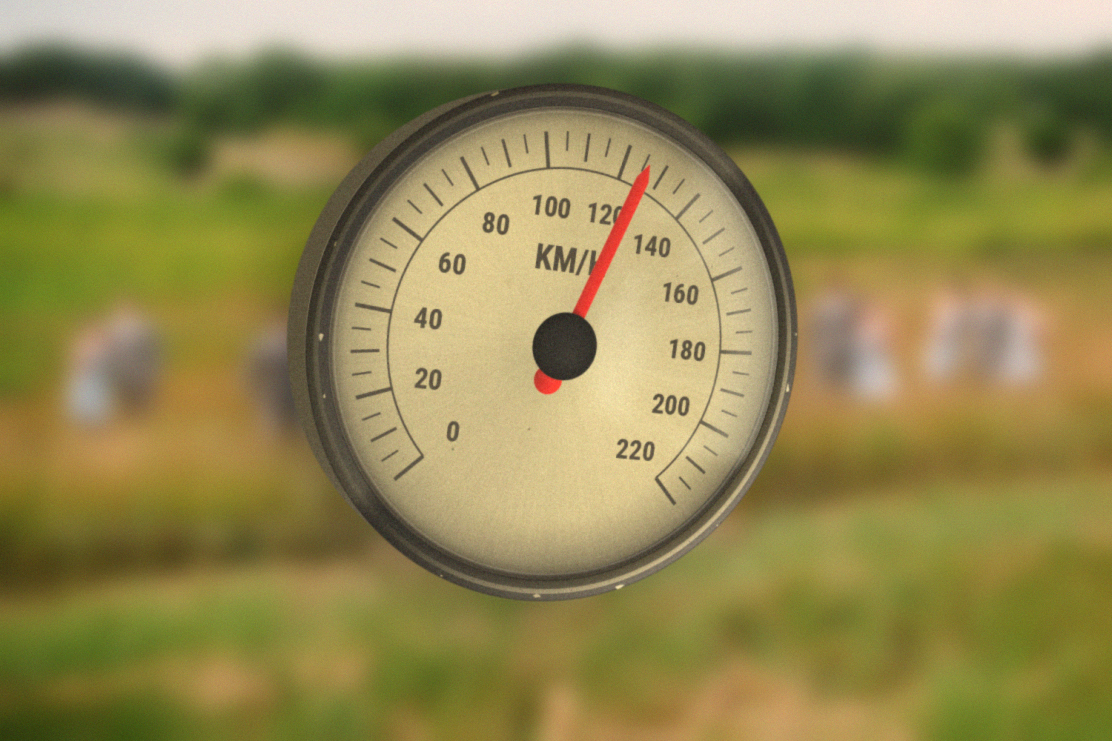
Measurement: 125 km/h
